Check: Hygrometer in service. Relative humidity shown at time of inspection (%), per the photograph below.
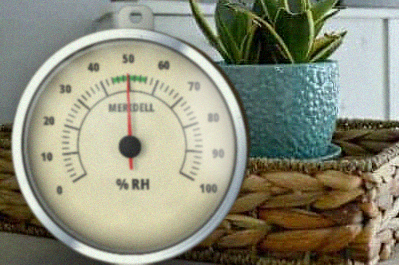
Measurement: 50 %
